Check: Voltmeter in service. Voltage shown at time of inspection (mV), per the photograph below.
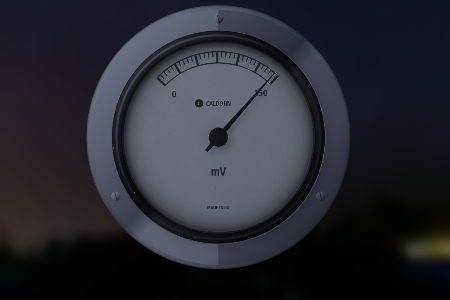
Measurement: 145 mV
